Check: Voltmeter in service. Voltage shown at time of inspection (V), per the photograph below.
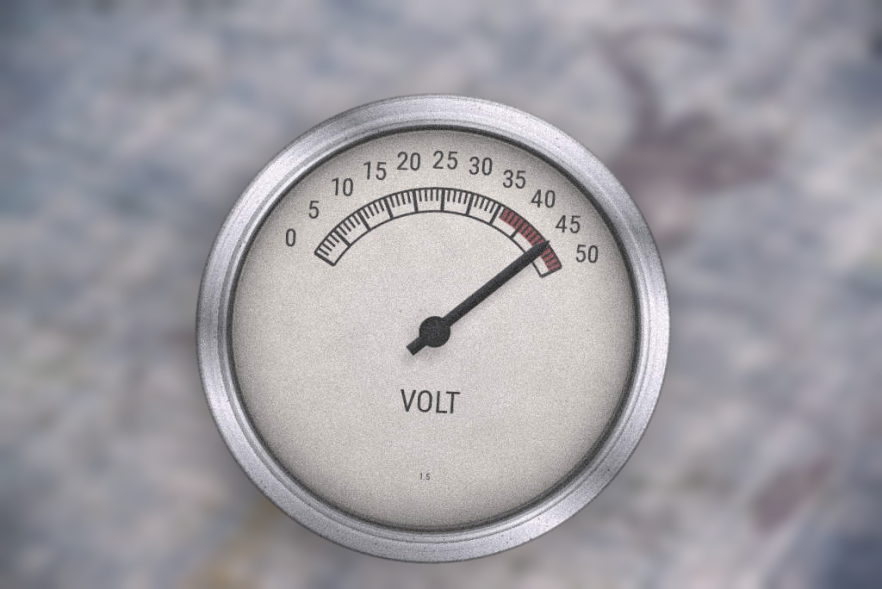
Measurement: 45 V
